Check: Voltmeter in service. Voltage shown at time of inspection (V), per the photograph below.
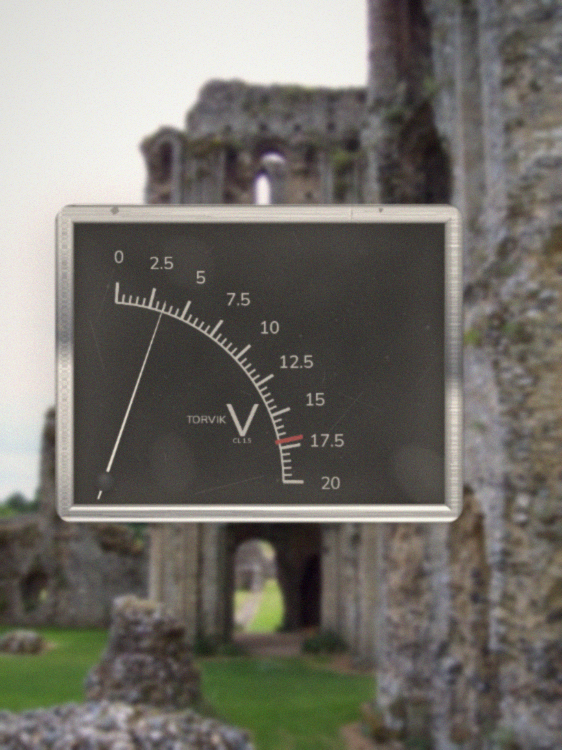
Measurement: 3.5 V
